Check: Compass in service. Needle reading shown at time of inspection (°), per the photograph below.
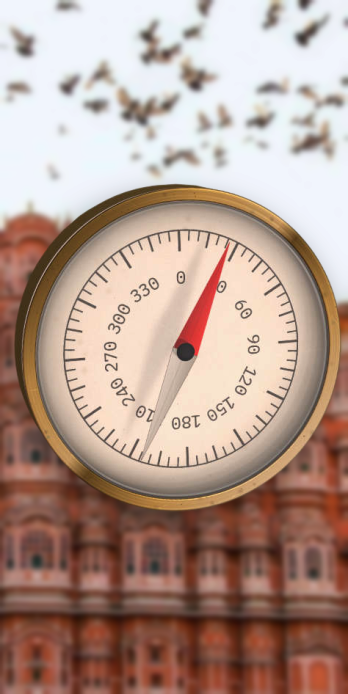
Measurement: 25 °
